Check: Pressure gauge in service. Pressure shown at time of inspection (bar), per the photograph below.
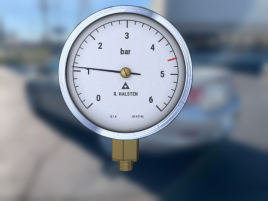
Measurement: 1.1 bar
